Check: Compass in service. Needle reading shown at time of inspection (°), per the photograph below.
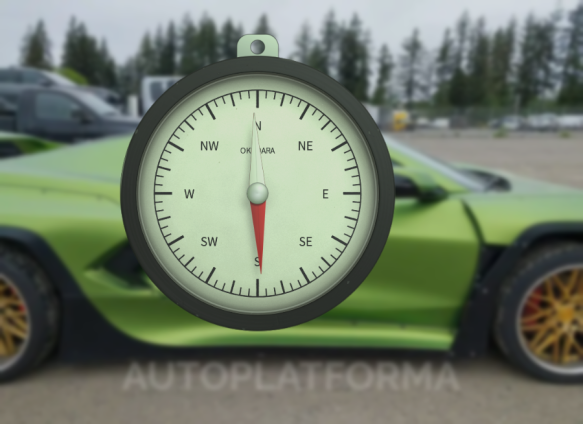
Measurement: 177.5 °
